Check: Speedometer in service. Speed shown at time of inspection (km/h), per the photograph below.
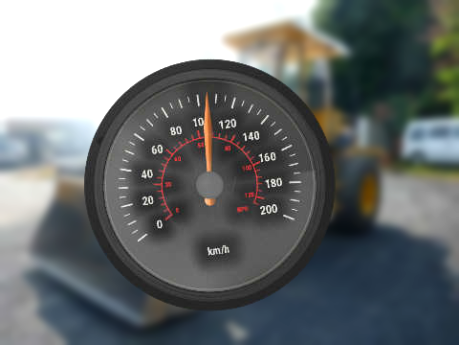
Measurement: 105 km/h
